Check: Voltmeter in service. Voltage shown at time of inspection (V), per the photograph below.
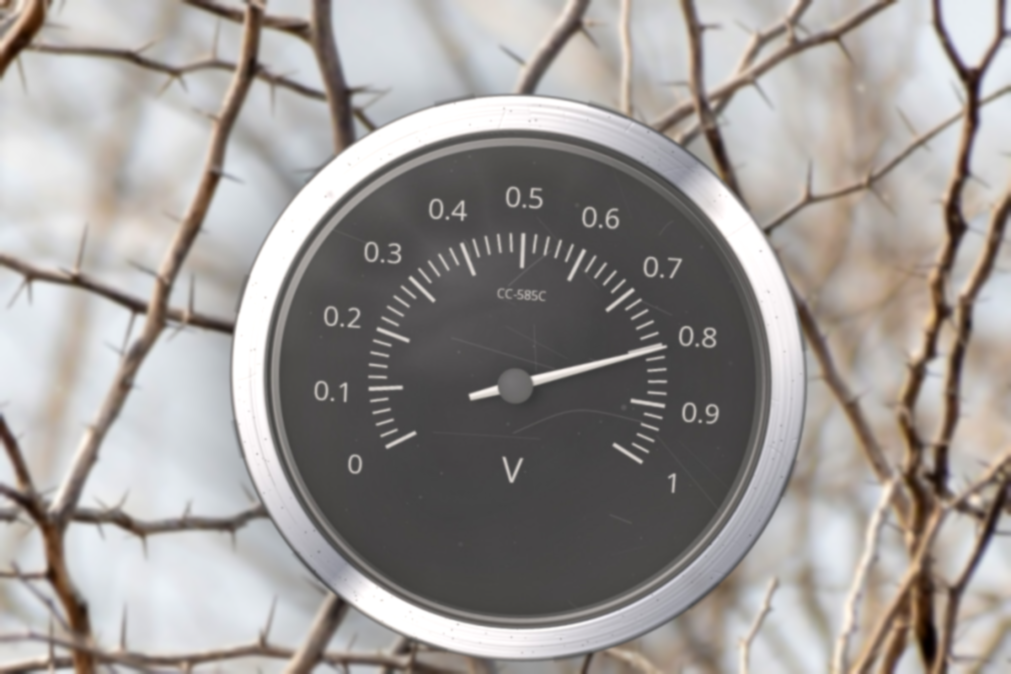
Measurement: 0.8 V
